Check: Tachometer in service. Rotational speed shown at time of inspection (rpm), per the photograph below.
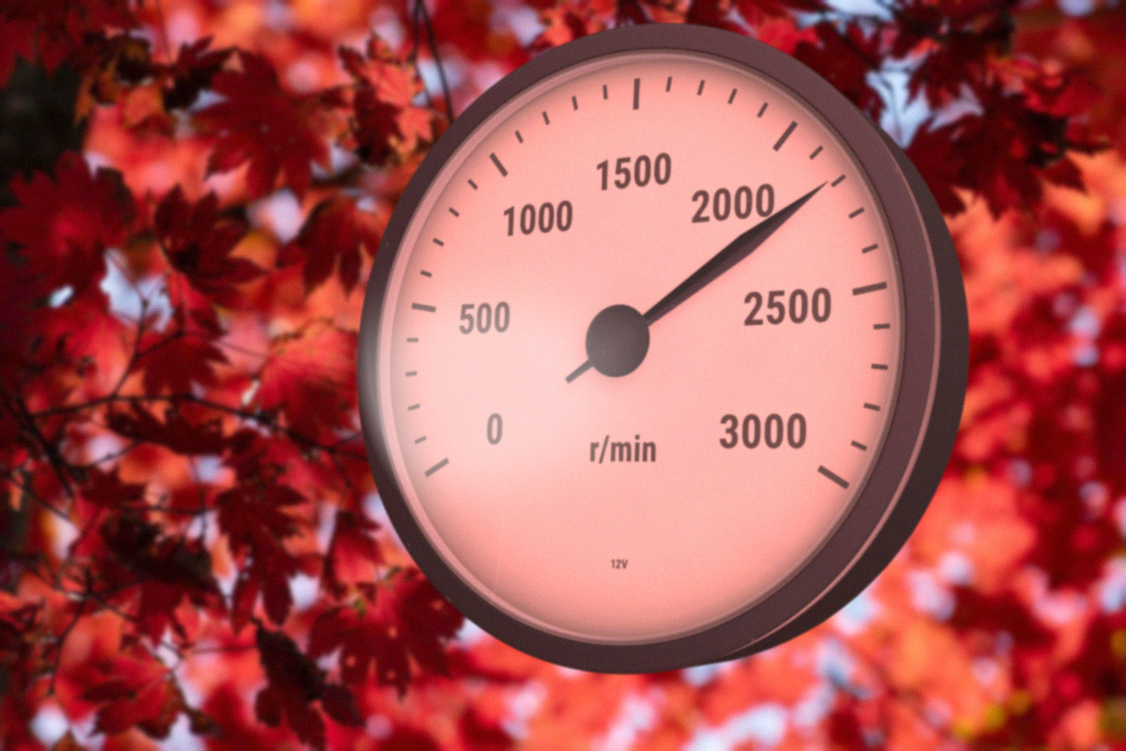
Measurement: 2200 rpm
